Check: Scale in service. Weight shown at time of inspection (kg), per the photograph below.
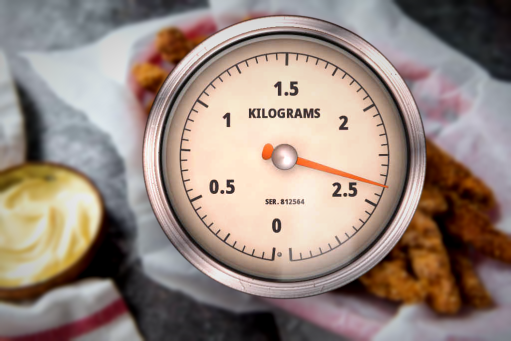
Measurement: 2.4 kg
